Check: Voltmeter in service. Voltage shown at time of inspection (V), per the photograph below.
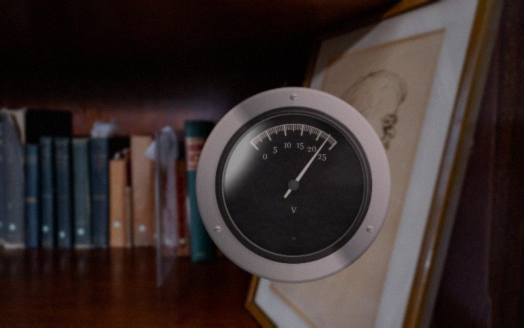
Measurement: 22.5 V
